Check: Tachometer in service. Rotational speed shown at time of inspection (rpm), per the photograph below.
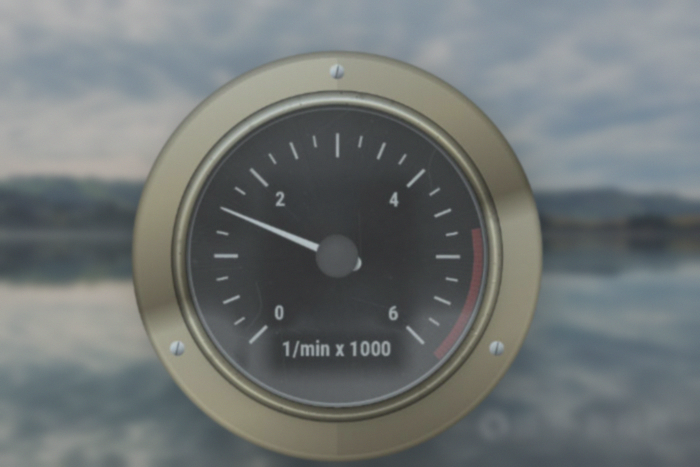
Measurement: 1500 rpm
